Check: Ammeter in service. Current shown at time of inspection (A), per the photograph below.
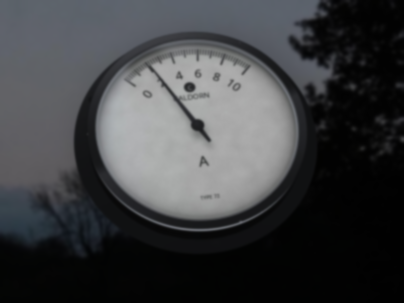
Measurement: 2 A
